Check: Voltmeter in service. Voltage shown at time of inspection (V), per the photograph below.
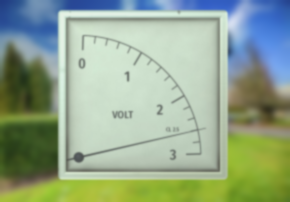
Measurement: 2.6 V
